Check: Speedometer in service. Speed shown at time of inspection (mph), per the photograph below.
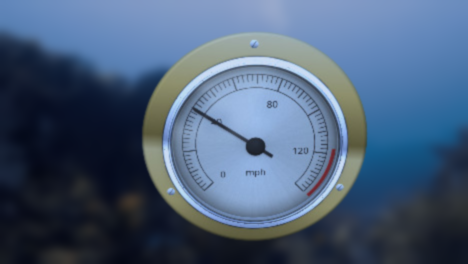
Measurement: 40 mph
